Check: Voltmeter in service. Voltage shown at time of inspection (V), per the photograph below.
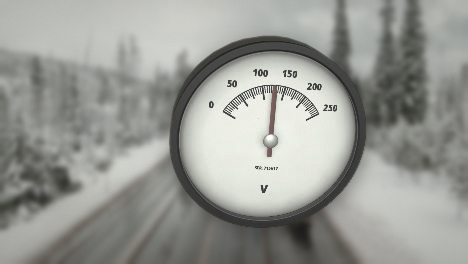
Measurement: 125 V
